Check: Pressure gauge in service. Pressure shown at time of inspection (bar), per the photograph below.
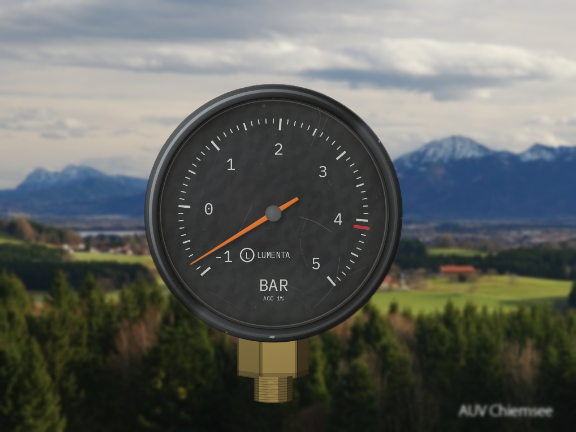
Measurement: -0.8 bar
